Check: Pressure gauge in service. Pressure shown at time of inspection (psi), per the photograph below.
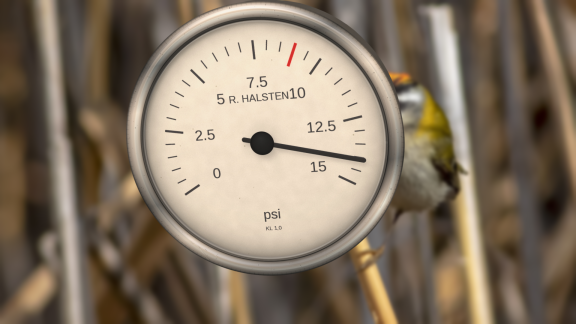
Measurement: 14 psi
